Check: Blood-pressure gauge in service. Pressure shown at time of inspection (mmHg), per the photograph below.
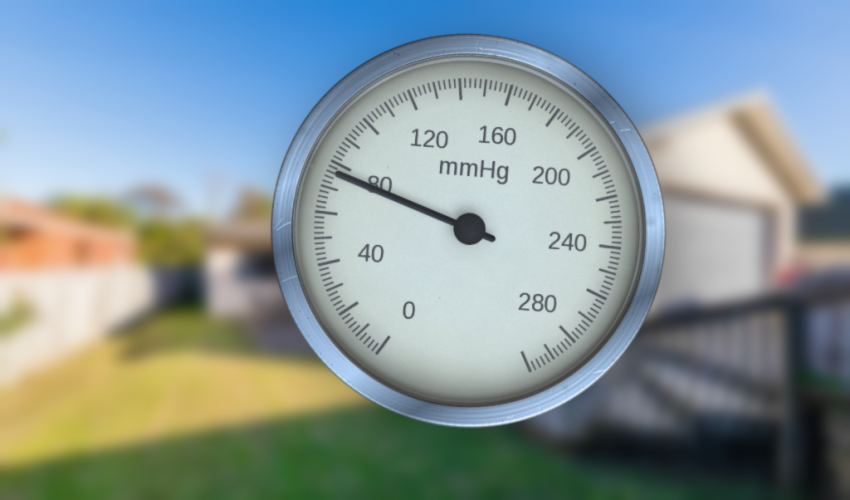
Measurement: 76 mmHg
